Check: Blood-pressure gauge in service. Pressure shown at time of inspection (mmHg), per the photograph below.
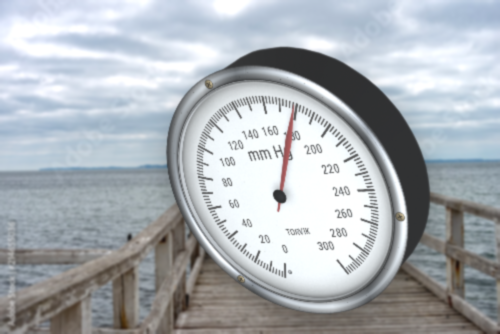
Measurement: 180 mmHg
